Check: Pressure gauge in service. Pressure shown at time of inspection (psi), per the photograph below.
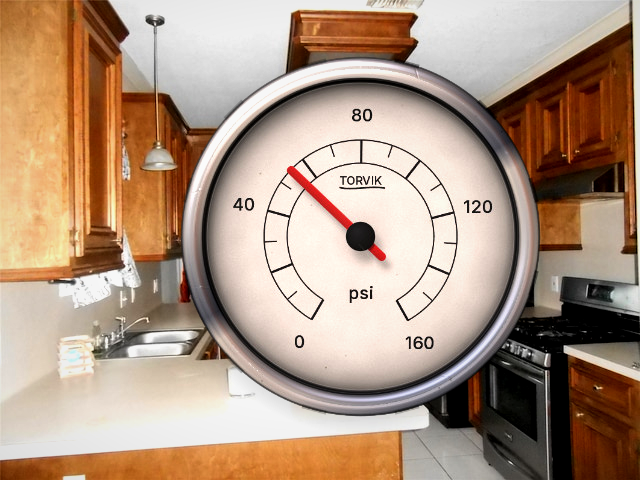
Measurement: 55 psi
